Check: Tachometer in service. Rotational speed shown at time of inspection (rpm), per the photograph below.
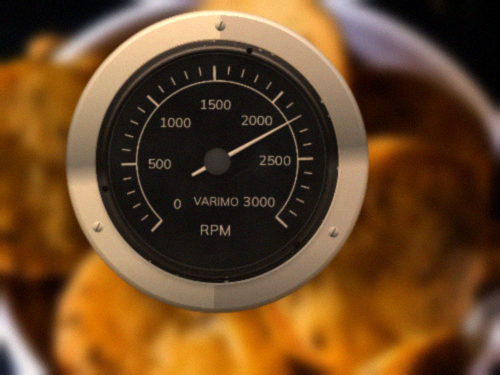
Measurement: 2200 rpm
